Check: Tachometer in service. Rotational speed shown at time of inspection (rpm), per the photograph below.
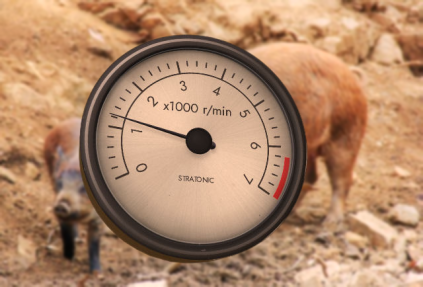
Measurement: 1200 rpm
